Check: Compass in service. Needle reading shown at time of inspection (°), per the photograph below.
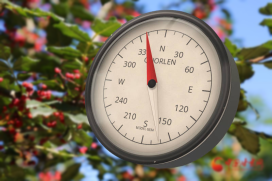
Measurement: 340 °
